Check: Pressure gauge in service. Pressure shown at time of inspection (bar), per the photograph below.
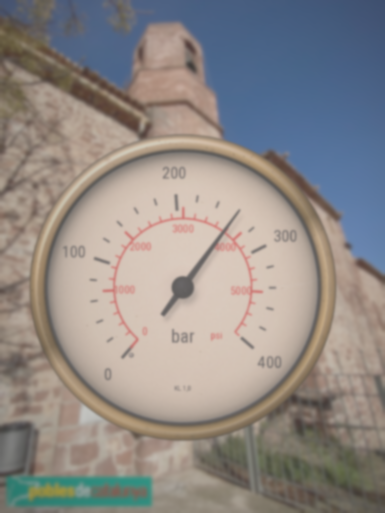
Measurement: 260 bar
